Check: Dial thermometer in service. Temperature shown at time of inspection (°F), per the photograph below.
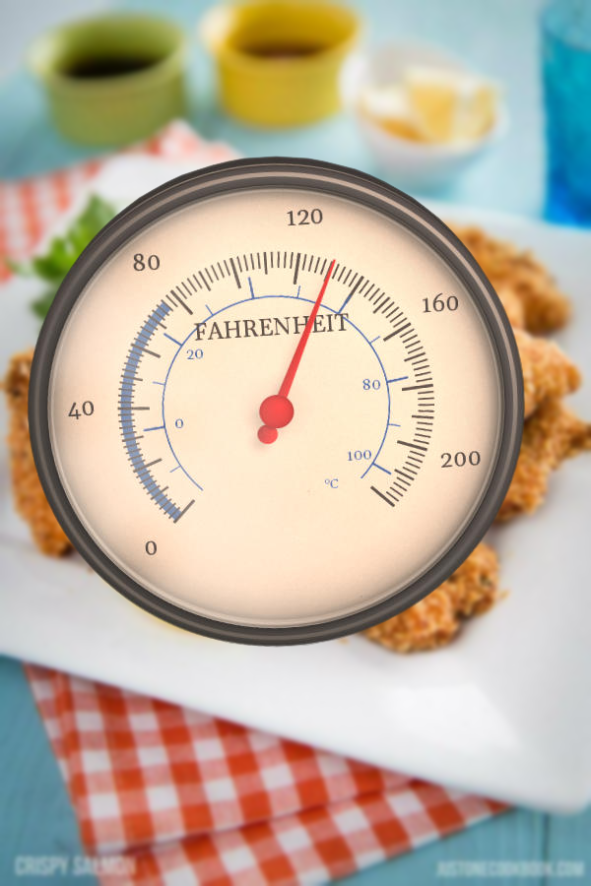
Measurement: 130 °F
